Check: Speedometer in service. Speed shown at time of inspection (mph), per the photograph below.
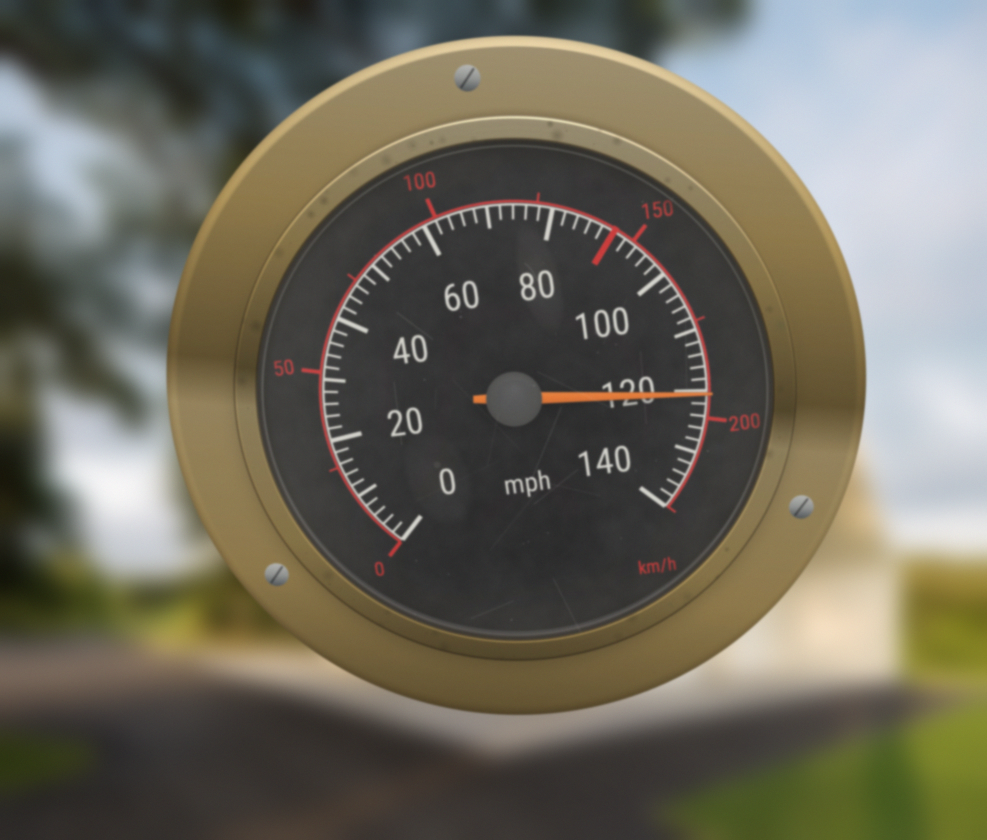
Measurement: 120 mph
